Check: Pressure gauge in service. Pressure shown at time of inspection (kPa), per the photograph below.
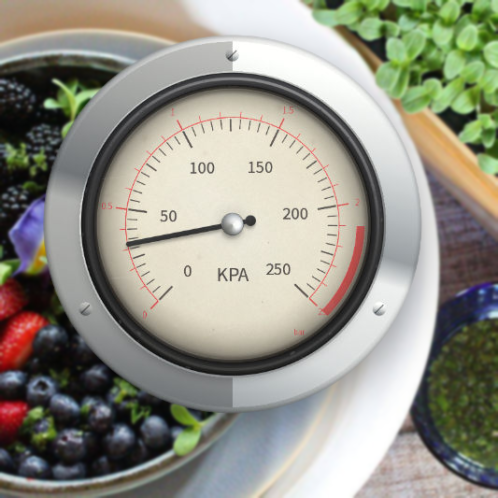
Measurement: 32.5 kPa
